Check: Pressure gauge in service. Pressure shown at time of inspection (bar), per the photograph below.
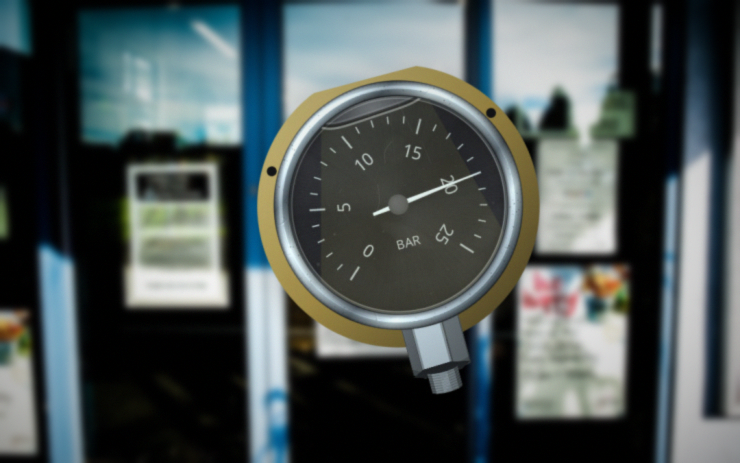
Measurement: 20 bar
